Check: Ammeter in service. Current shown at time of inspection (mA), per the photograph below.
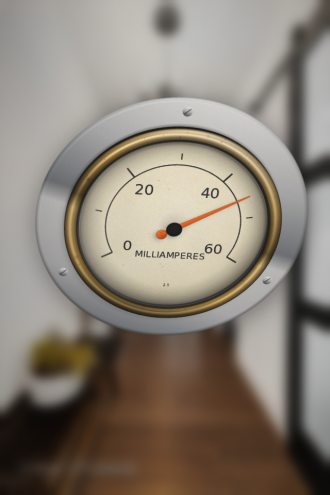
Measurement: 45 mA
